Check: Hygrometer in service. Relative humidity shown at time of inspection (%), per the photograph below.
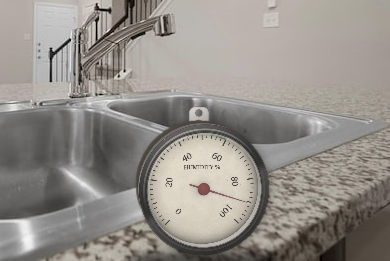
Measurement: 90 %
